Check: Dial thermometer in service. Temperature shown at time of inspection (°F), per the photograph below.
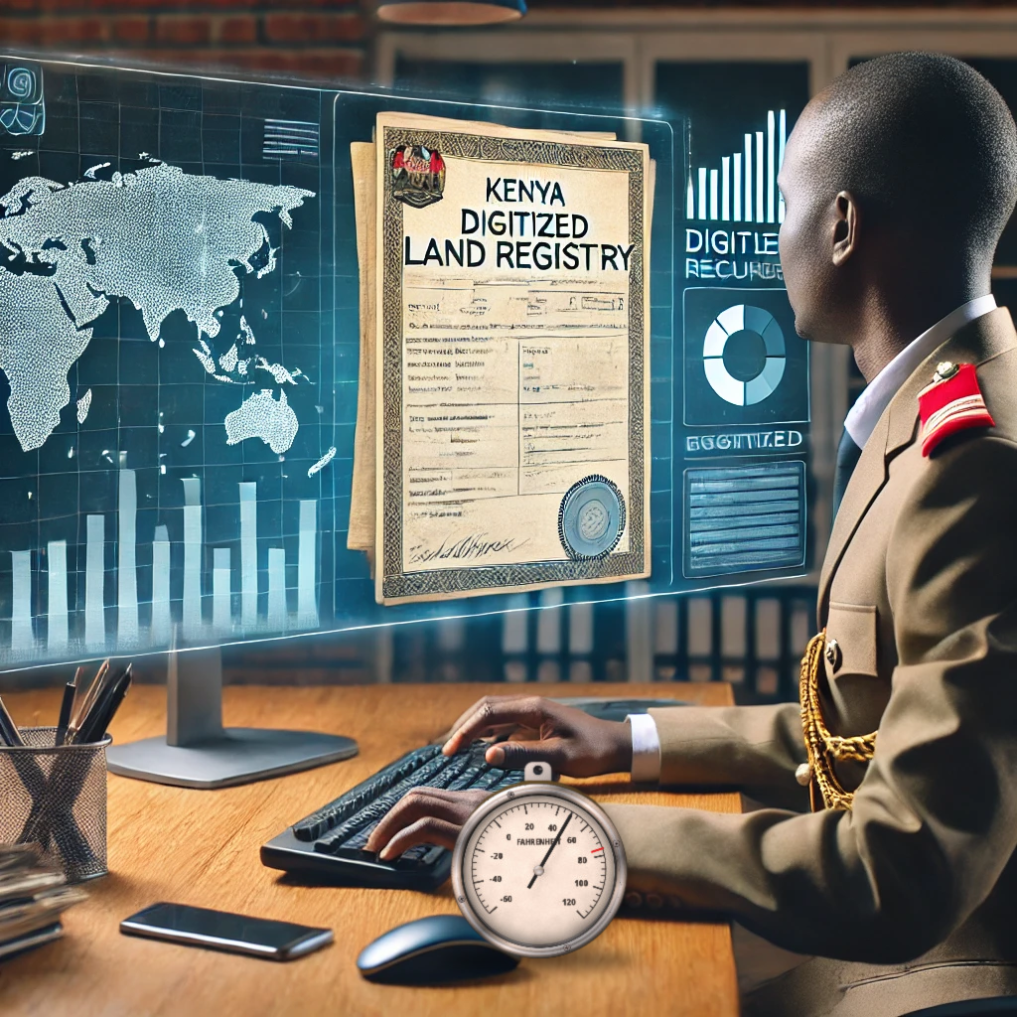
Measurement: 48 °F
